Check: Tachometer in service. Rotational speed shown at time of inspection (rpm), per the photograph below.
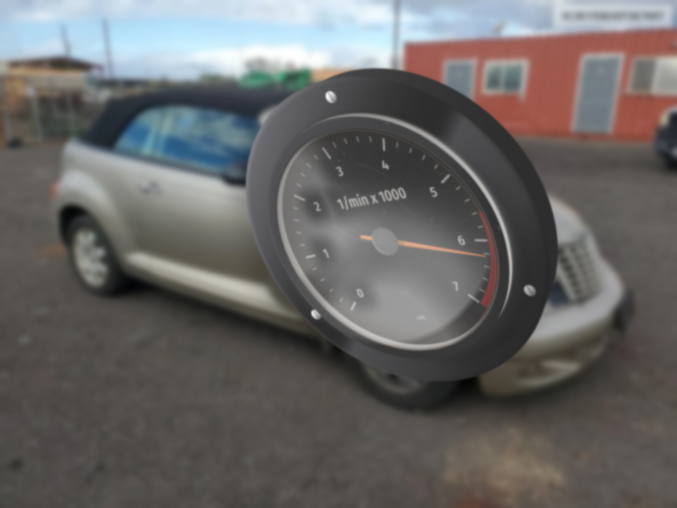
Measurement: 6200 rpm
